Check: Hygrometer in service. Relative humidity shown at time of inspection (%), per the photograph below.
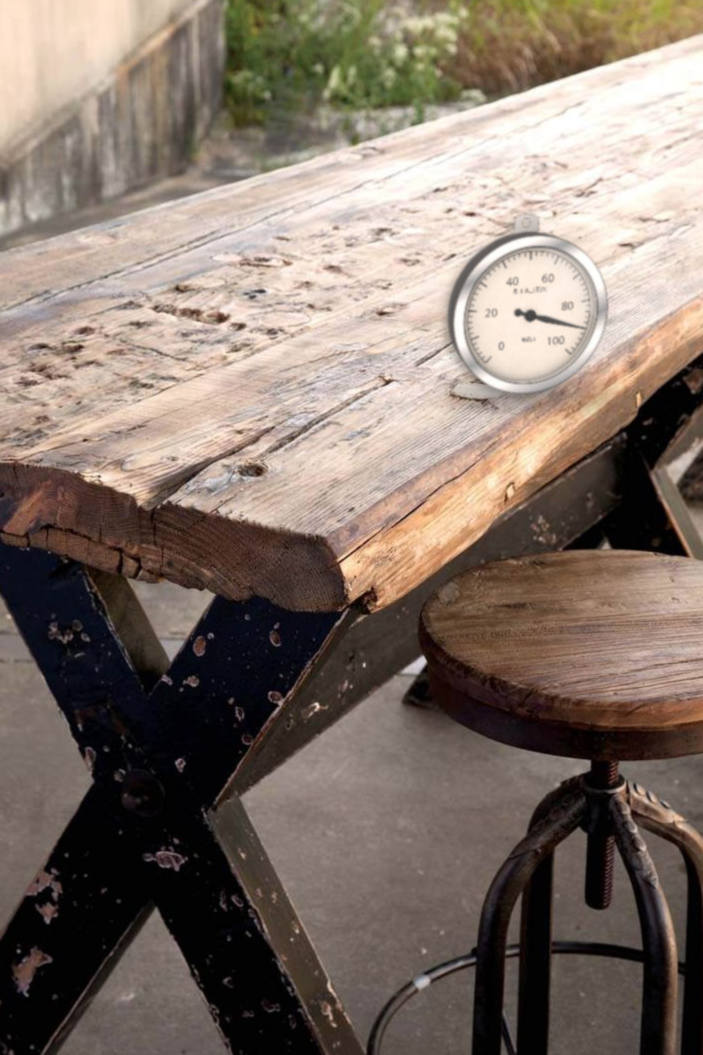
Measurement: 90 %
